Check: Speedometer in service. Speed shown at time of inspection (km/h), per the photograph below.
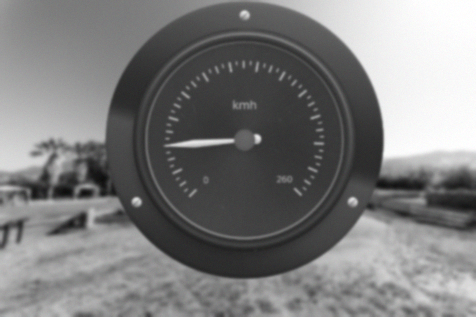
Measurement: 40 km/h
